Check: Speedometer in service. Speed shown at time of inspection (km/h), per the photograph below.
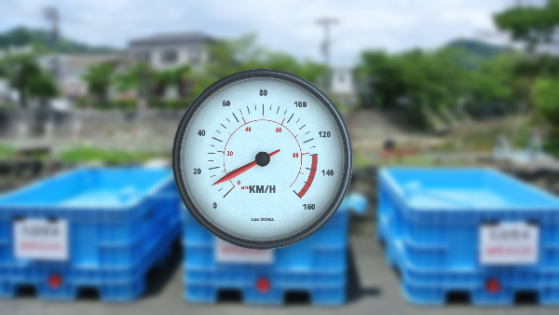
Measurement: 10 km/h
